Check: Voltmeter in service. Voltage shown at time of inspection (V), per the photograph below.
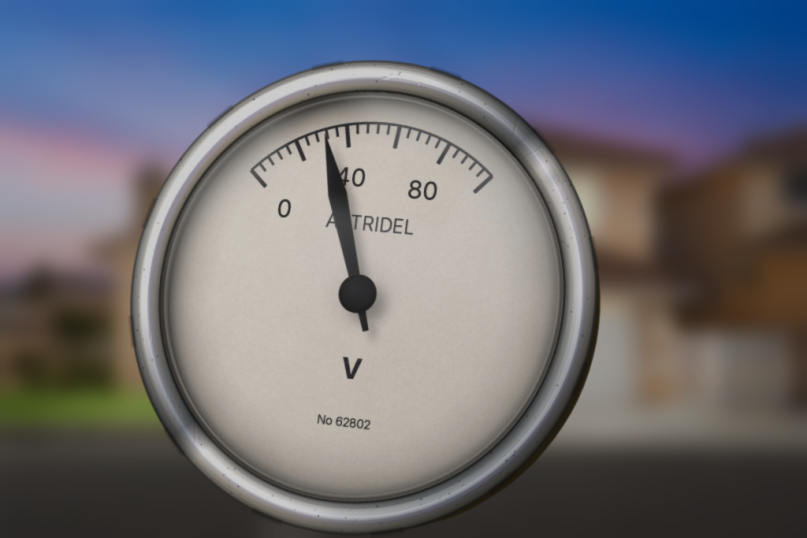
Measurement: 32 V
